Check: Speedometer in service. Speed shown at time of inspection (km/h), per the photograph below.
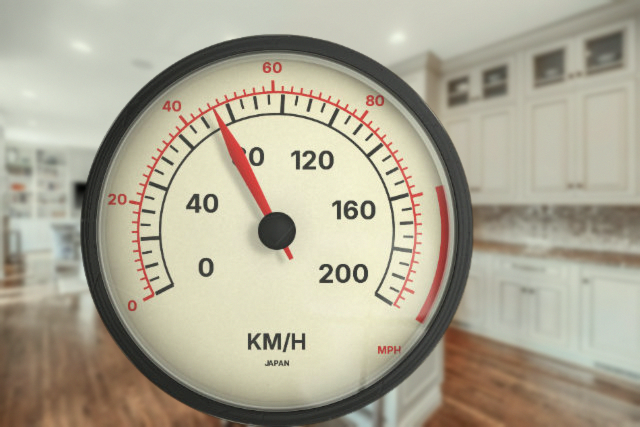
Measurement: 75 km/h
